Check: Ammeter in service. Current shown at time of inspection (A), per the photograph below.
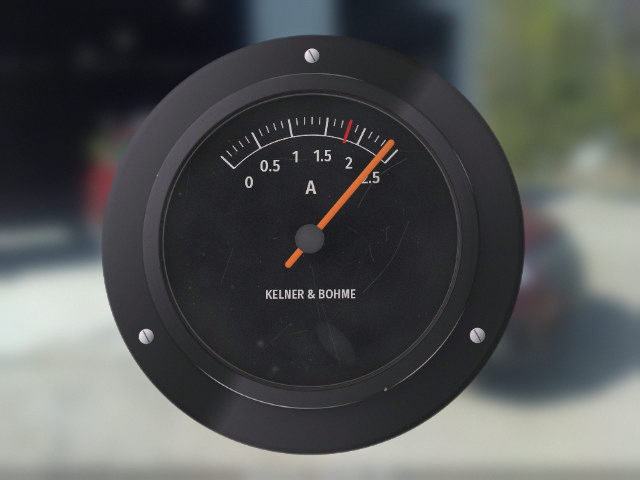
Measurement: 2.4 A
